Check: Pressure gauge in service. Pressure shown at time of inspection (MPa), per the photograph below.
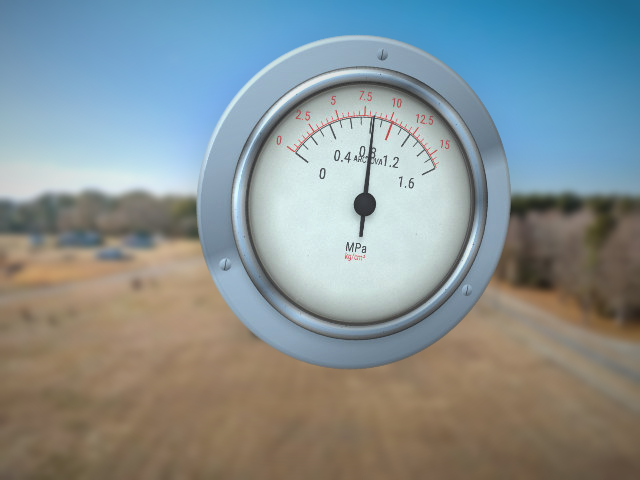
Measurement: 0.8 MPa
